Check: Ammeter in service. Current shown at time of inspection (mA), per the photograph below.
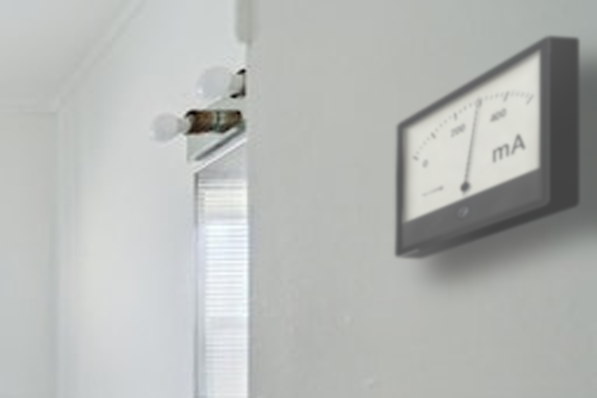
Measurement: 300 mA
